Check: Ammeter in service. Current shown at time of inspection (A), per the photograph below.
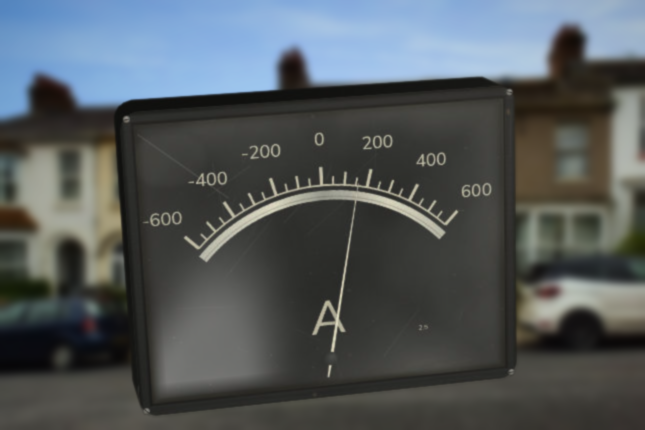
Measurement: 150 A
